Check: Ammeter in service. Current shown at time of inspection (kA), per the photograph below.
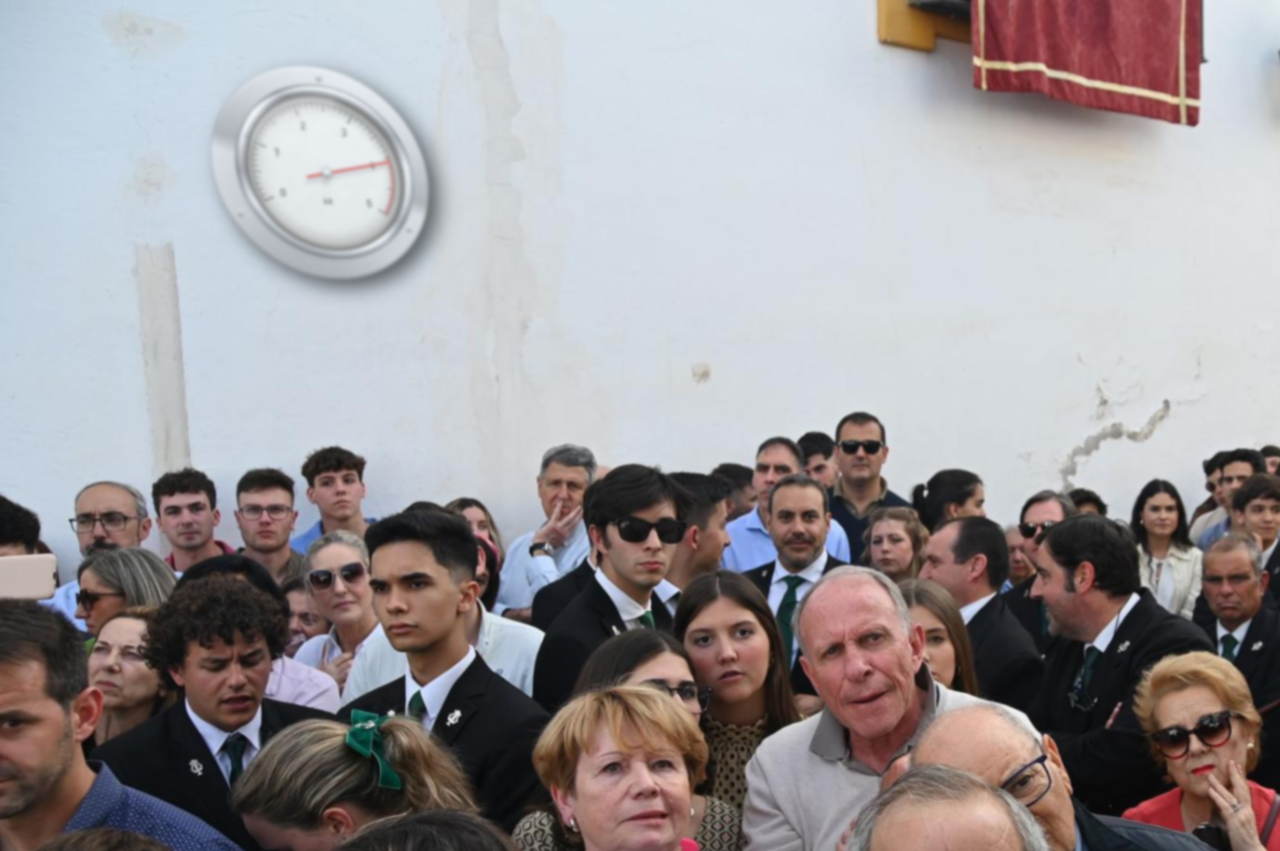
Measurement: 4 kA
